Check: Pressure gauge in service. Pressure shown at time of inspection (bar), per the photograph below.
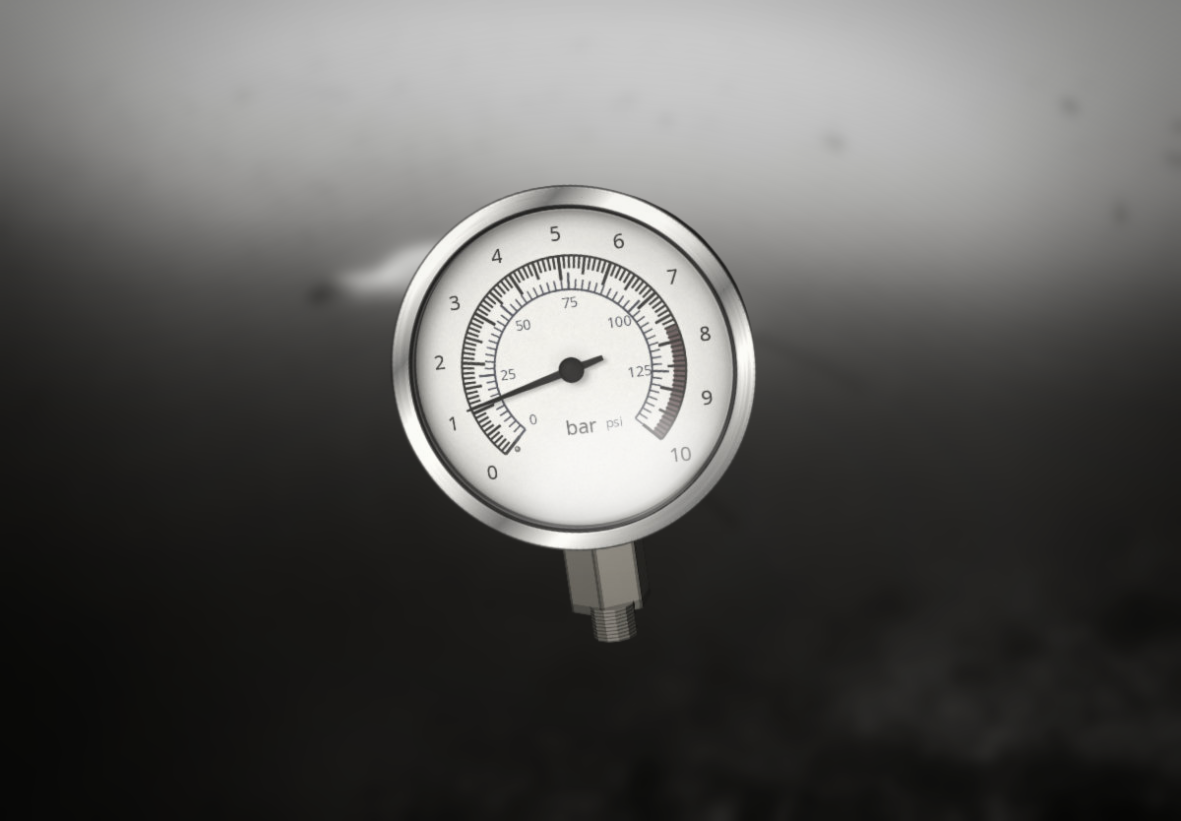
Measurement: 1.1 bar
